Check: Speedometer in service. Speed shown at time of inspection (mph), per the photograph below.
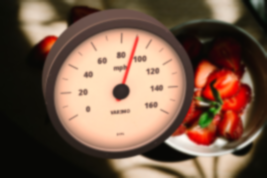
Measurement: 90 mph
